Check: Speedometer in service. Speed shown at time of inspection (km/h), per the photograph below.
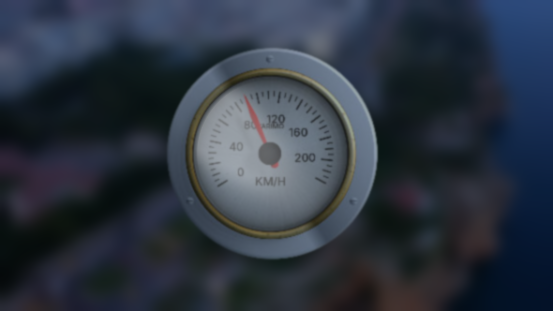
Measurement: 90 km/h
